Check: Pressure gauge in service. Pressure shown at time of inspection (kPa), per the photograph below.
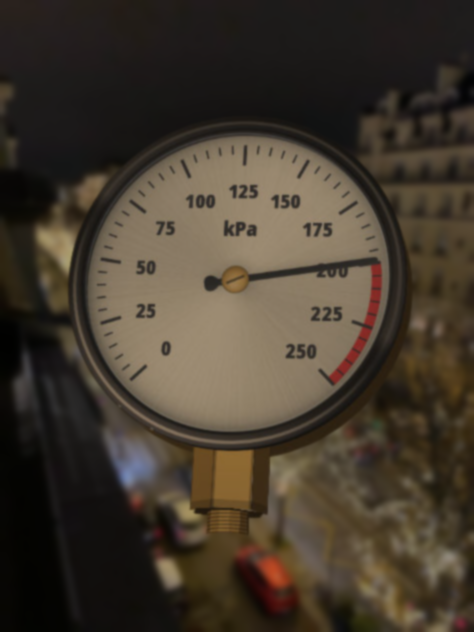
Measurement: 200 kPa
